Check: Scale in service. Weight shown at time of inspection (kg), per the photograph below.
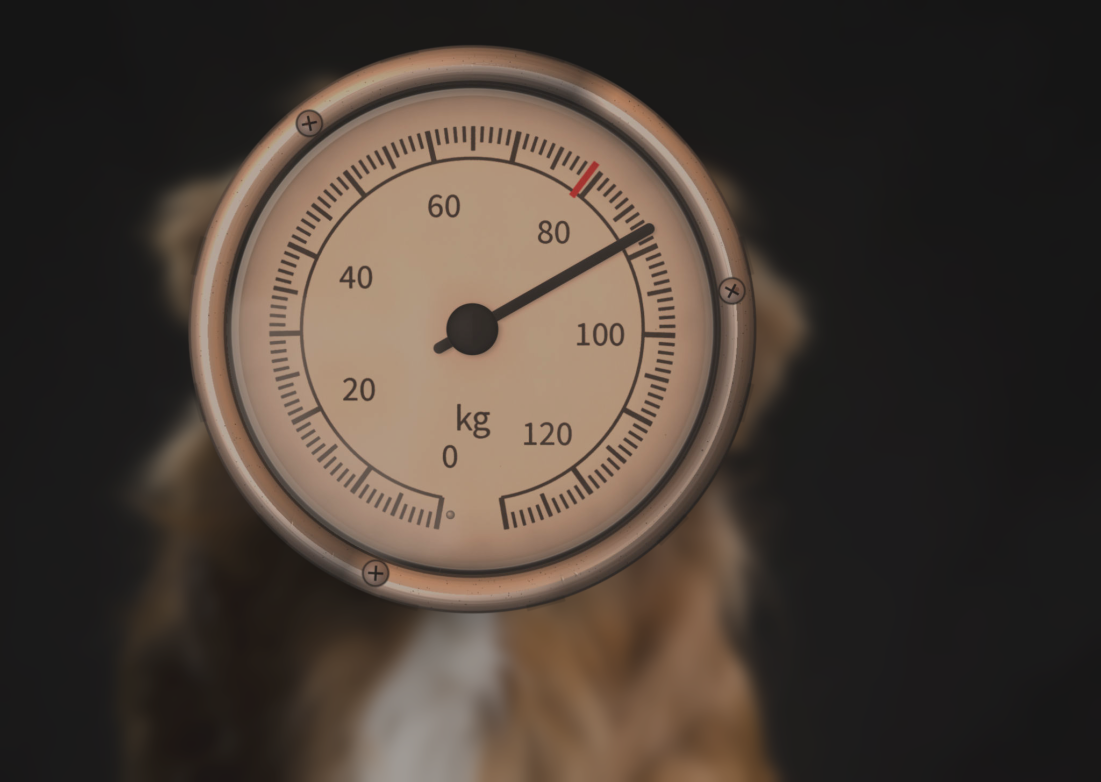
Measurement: 88 kg
